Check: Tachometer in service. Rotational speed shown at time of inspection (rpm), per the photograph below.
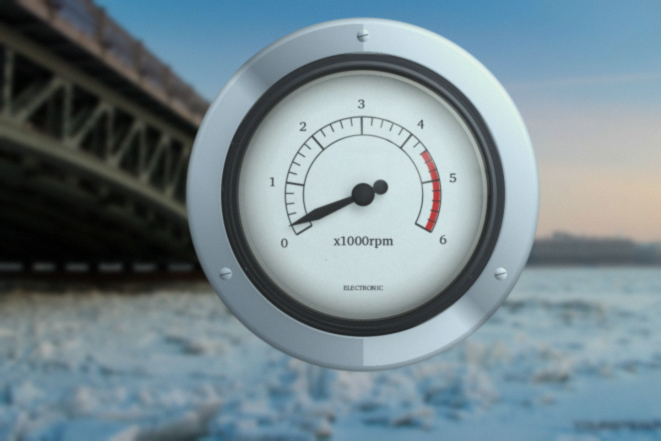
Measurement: 200 rpm
